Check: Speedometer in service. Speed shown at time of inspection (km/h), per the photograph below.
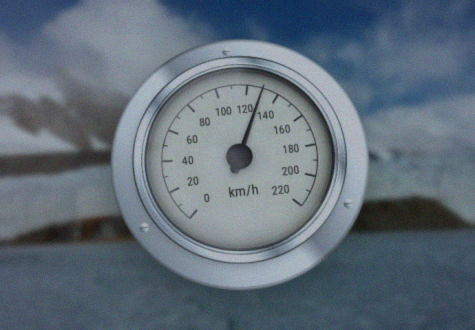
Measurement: 130 km/h
